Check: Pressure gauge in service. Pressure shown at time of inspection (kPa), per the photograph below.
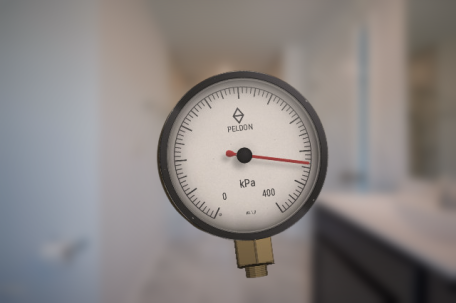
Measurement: 335 kPa
